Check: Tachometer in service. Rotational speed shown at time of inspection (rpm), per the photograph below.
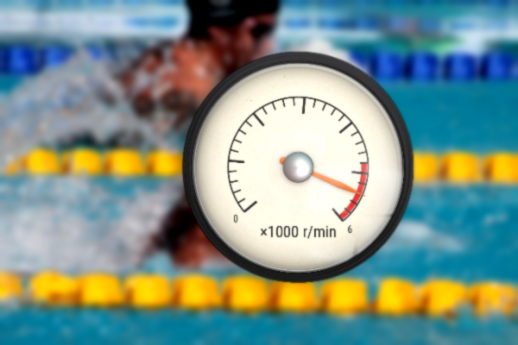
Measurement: 5400 rpm
